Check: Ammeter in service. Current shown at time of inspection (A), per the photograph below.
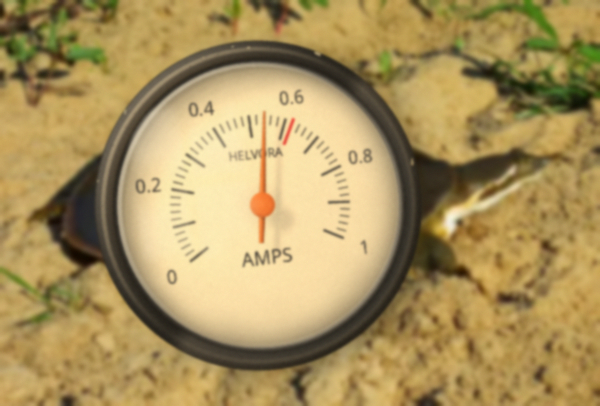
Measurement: 0.54 A
